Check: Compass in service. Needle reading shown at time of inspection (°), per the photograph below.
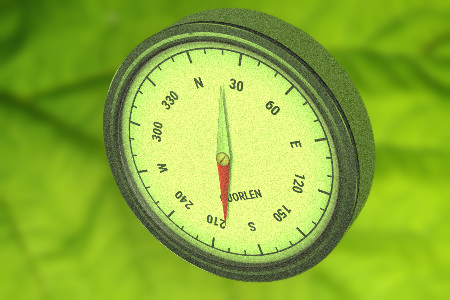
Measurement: 200 °
